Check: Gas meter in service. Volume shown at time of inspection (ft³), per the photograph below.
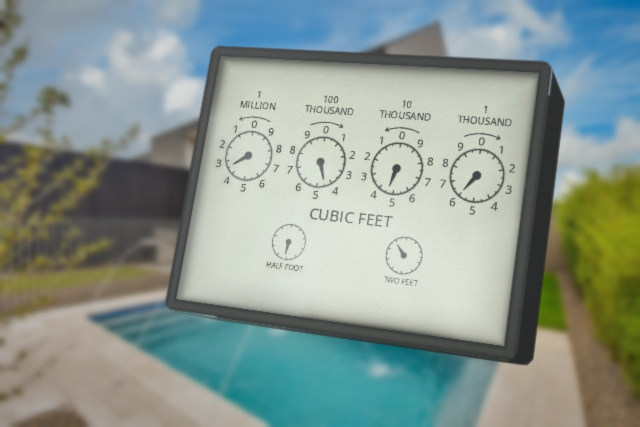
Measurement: 344600 ft³
